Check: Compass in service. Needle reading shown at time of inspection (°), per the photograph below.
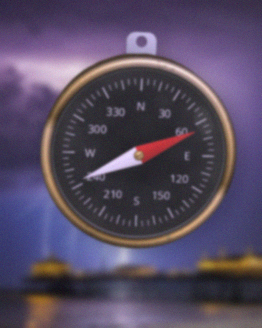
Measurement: 65 °
